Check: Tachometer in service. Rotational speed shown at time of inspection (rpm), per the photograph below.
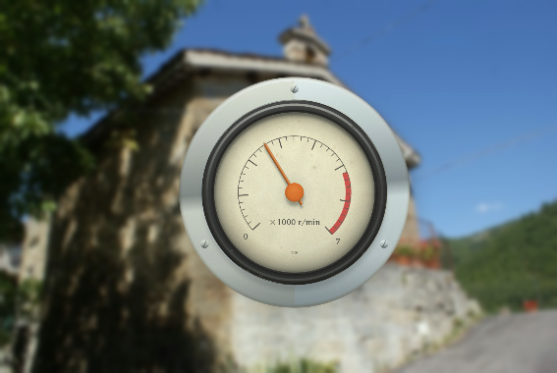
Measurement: 2600 rpm
